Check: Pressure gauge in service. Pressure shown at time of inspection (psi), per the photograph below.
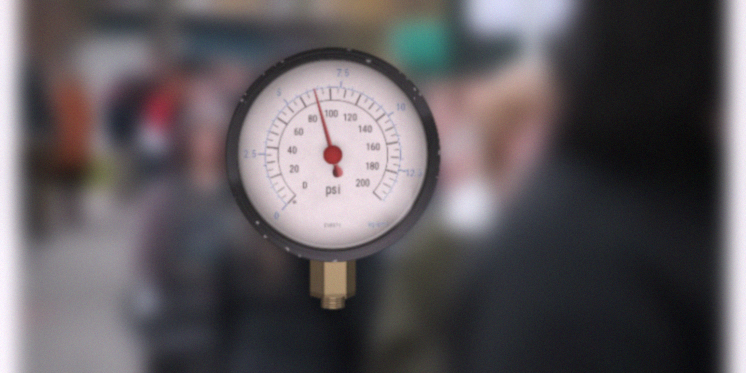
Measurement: 90 psi
